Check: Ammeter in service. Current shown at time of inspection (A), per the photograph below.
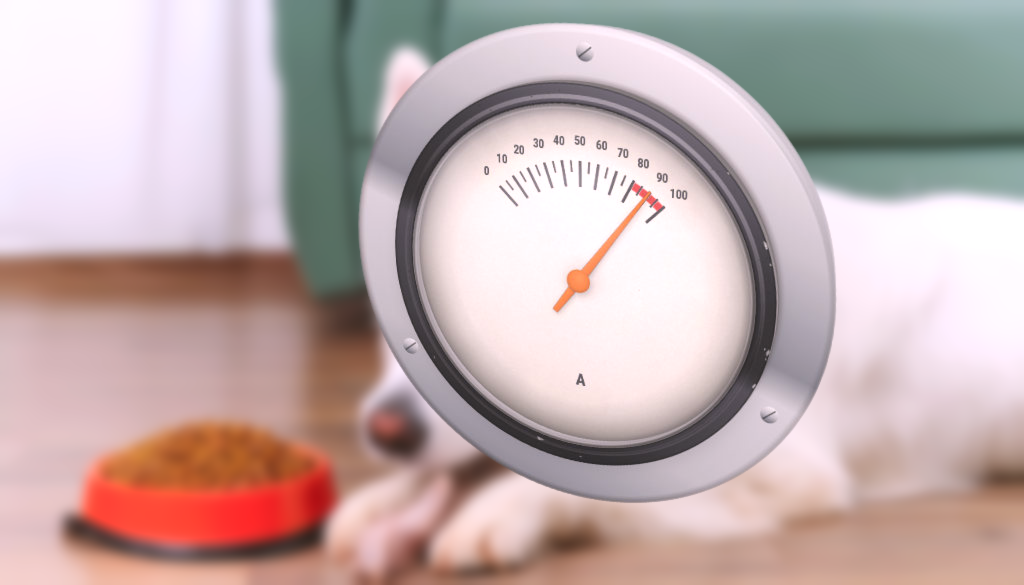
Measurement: 90 A
